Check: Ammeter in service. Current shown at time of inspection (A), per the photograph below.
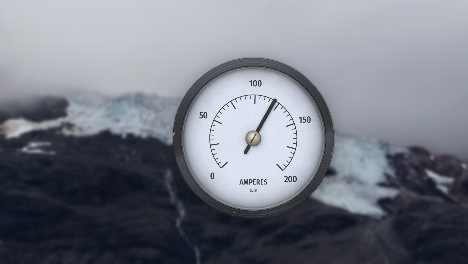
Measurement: 120 A
